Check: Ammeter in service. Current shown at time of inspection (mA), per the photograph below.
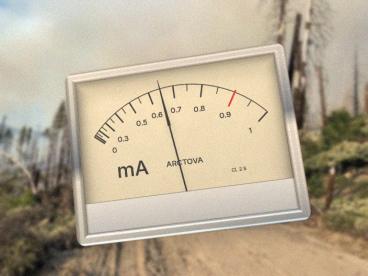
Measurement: 0.65 mA
